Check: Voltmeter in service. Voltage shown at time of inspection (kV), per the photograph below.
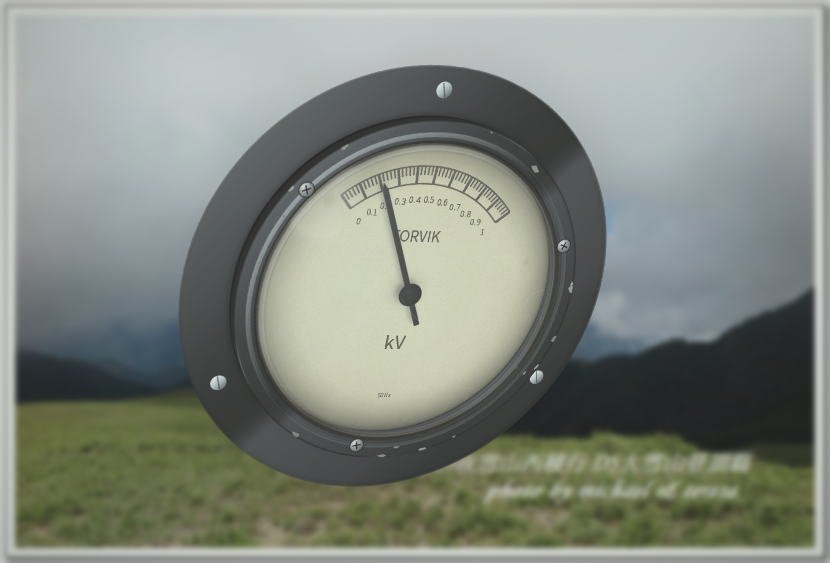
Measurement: 0.2 kV
